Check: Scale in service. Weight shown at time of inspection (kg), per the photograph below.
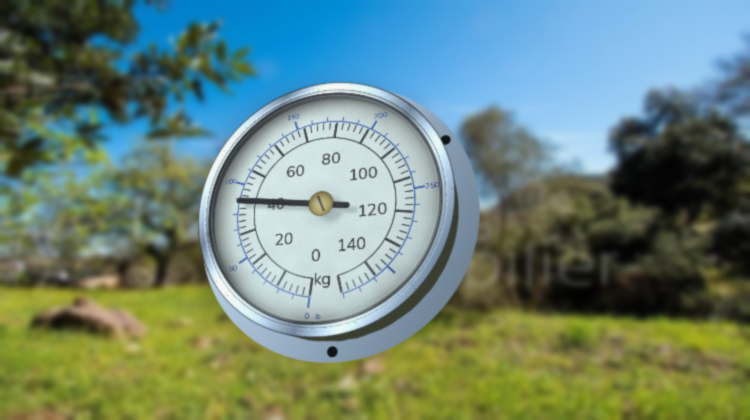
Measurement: 40 kg
